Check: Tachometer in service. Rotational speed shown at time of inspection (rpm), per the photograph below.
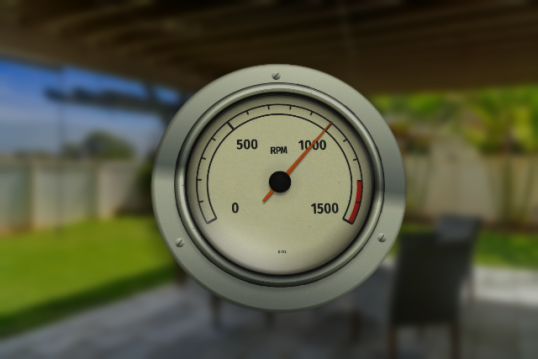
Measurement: 1000 rpm
